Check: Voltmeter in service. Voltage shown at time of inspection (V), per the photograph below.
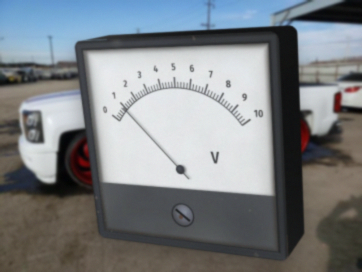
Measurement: 1 V
